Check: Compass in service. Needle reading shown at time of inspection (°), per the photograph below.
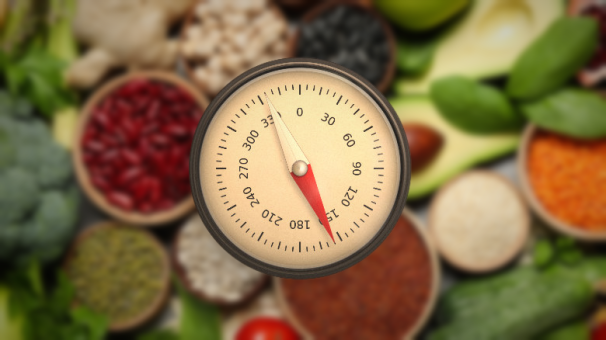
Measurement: 155 °
